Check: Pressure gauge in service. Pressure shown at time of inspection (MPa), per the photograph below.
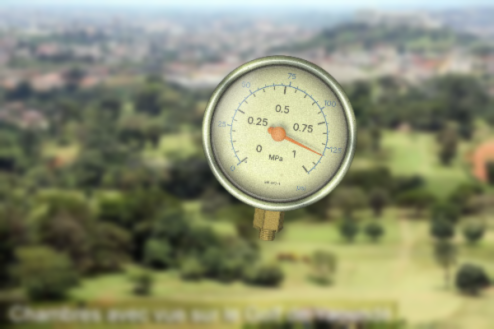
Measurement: 0.9 MPa
